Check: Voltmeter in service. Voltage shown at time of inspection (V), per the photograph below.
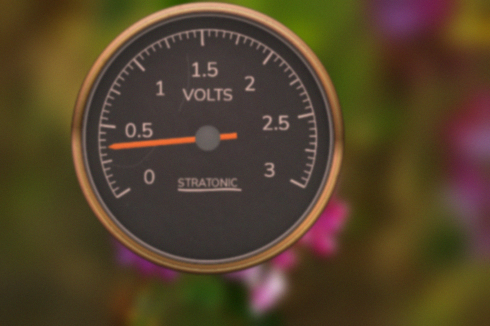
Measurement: 0.35 V
